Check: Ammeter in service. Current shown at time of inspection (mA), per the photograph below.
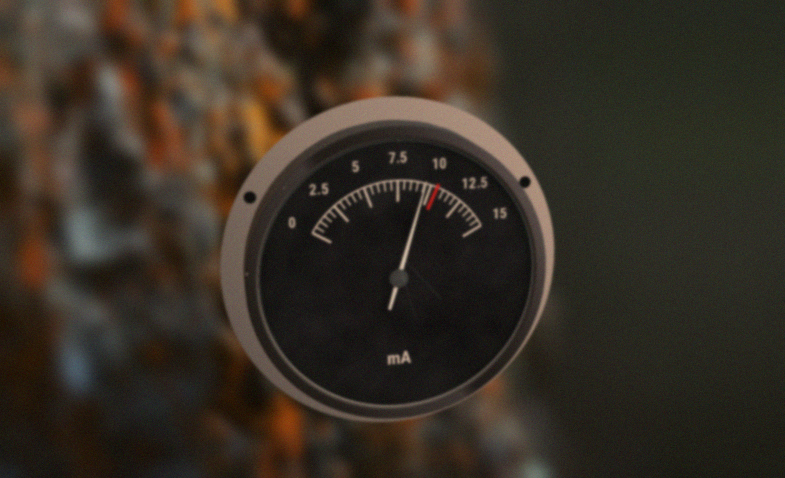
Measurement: 9.5 mA
